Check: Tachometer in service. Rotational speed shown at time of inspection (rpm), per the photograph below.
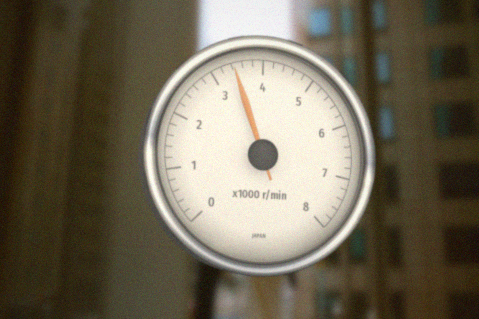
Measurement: 3400 rpm
